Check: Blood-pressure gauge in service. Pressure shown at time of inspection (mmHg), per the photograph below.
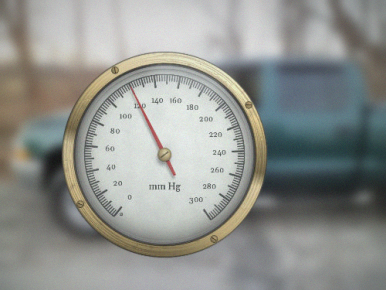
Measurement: 120 mmHg
